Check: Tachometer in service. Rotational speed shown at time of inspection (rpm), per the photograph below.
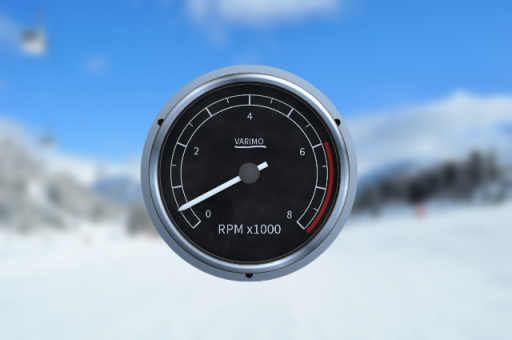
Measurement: 500 rpm
